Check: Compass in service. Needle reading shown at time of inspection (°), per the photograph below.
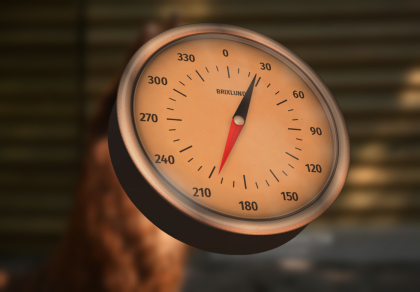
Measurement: 205 °
